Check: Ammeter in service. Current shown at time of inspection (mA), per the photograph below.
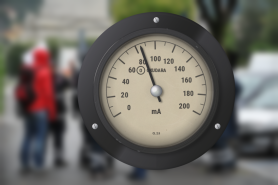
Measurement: 85 mA
